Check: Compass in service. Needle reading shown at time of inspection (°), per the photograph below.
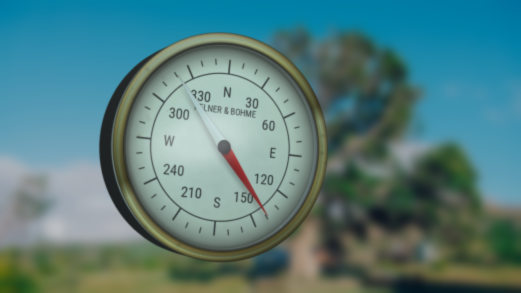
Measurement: 140 °
